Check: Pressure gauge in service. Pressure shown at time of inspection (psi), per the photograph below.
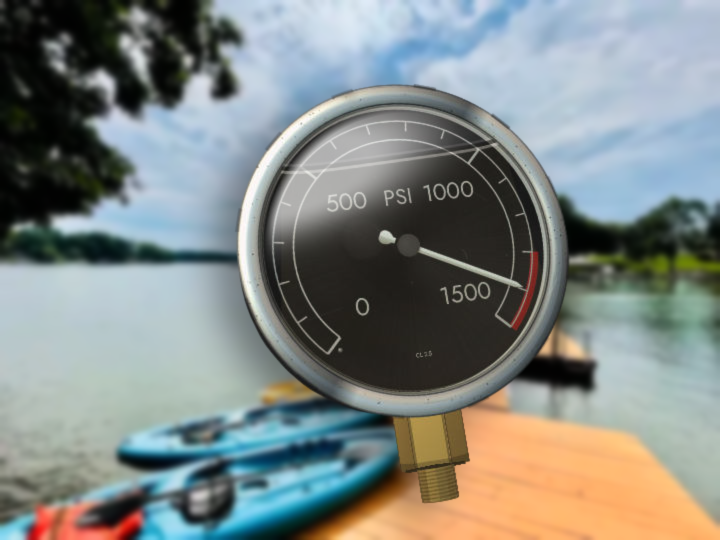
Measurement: 1400 psi
